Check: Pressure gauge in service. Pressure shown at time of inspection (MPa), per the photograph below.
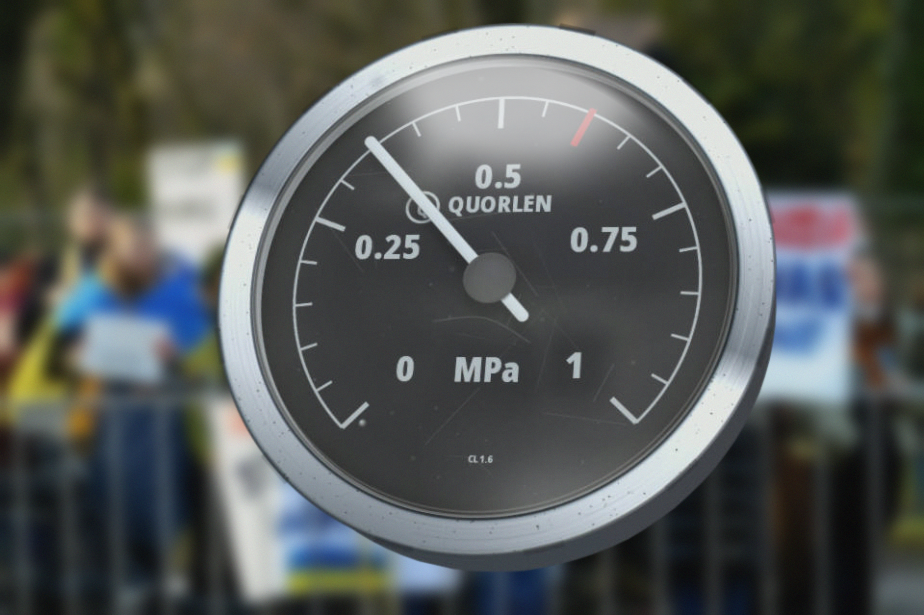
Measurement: 0.35 MPa
